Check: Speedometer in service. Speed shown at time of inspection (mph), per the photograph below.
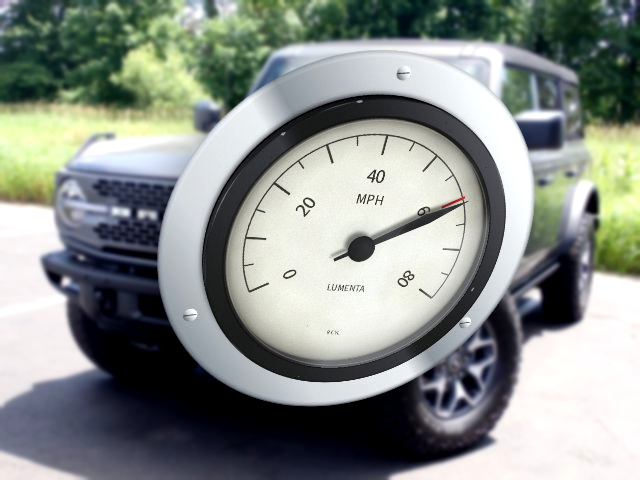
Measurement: 60 mph
